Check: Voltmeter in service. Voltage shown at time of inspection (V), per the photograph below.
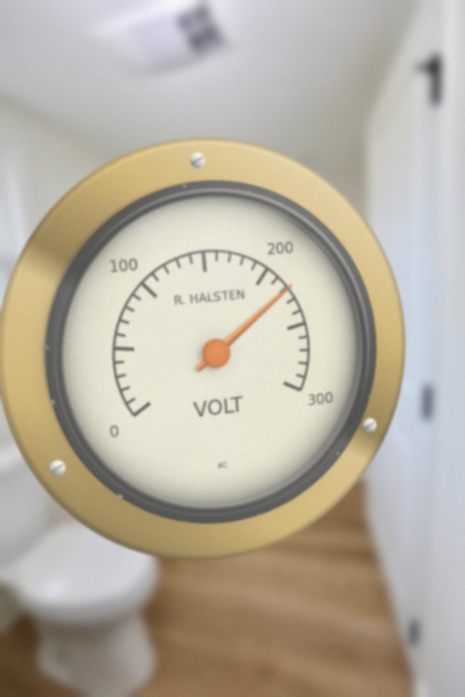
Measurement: 220 V
